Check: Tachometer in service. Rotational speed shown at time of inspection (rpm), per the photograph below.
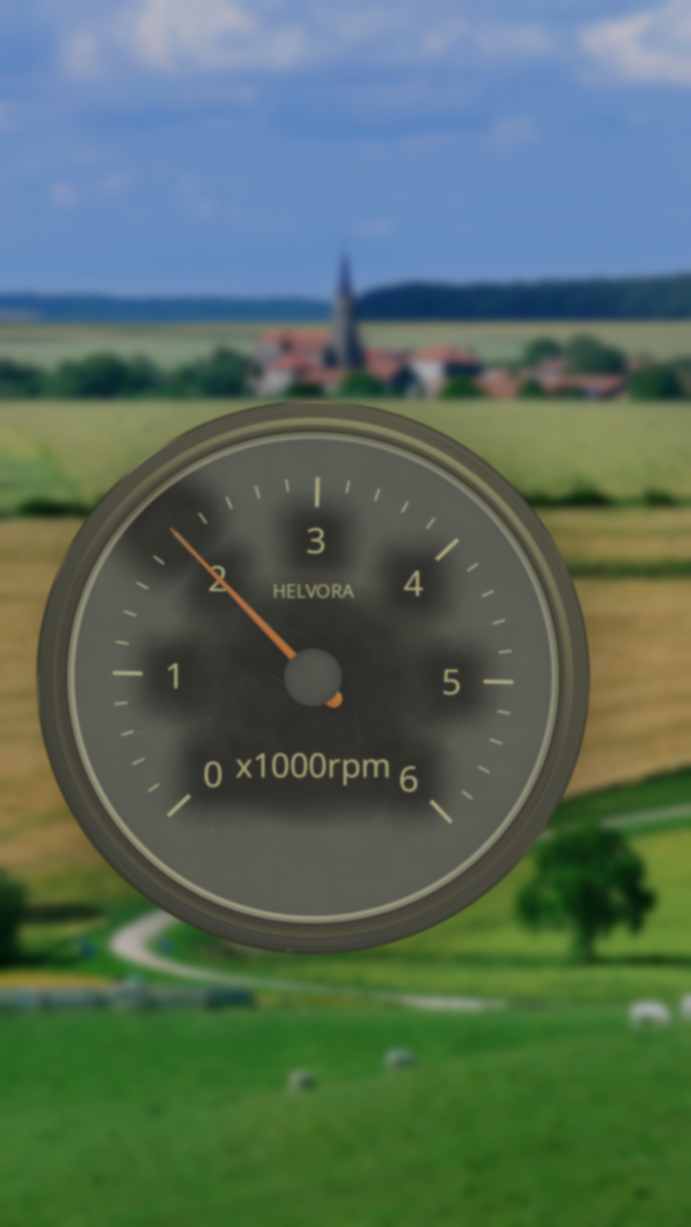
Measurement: 2000 rpm
